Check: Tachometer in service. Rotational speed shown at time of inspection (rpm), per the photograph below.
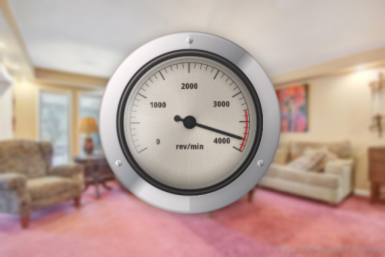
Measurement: 3800 rpm
